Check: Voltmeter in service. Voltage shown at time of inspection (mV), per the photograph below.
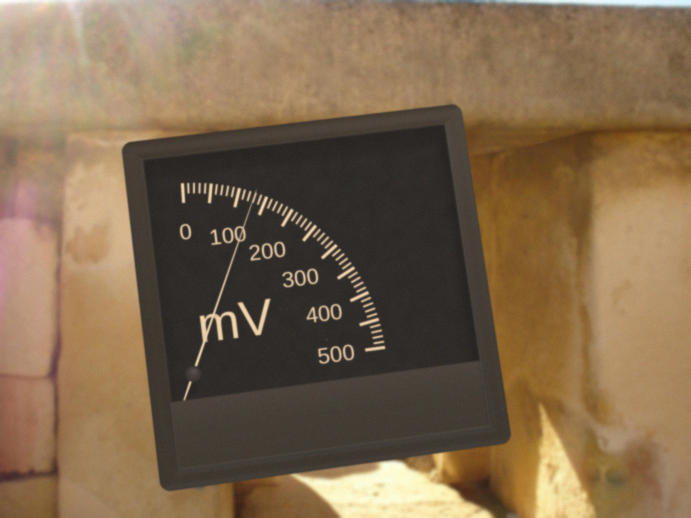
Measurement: 130 mV
